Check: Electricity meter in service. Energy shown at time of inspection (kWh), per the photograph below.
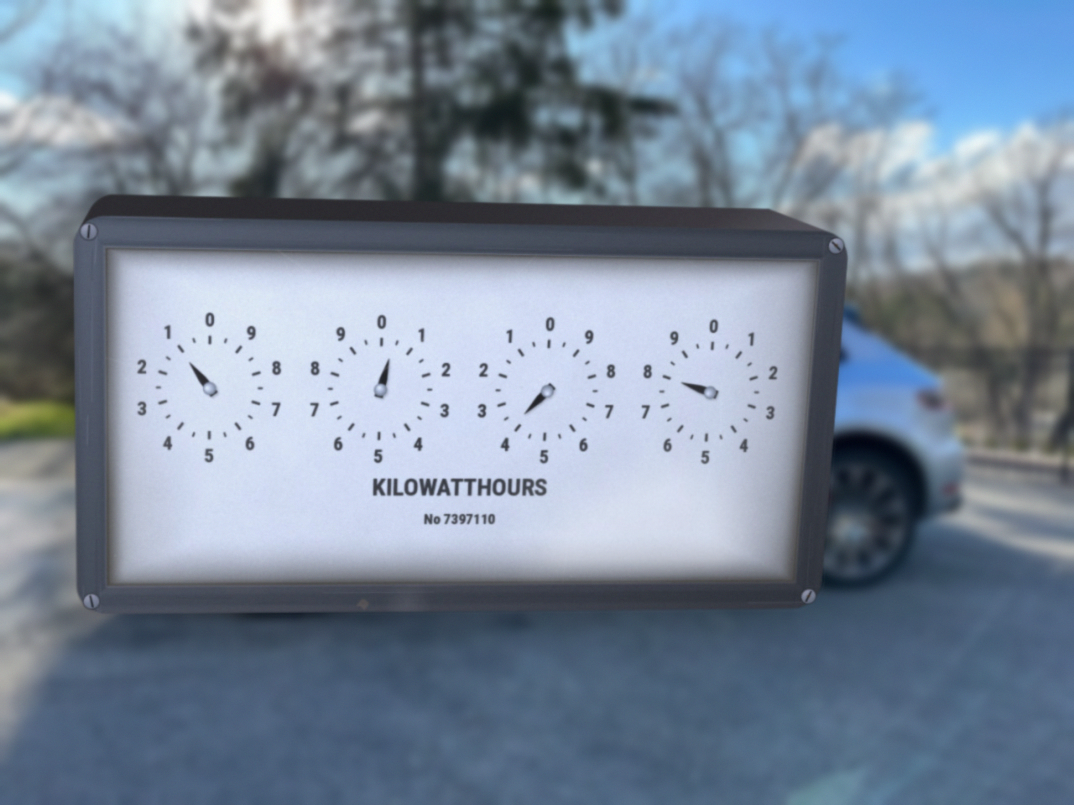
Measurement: 1038 kWh
